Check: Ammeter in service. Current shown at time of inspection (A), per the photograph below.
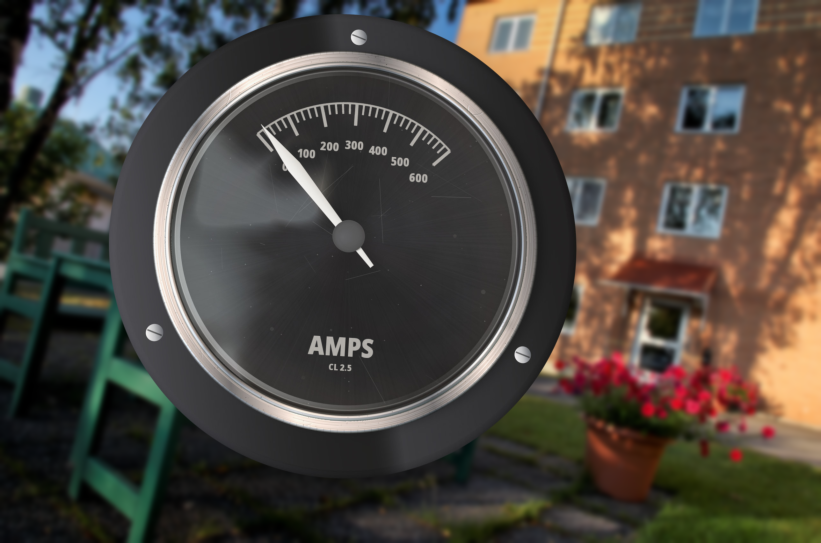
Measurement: 20 A
